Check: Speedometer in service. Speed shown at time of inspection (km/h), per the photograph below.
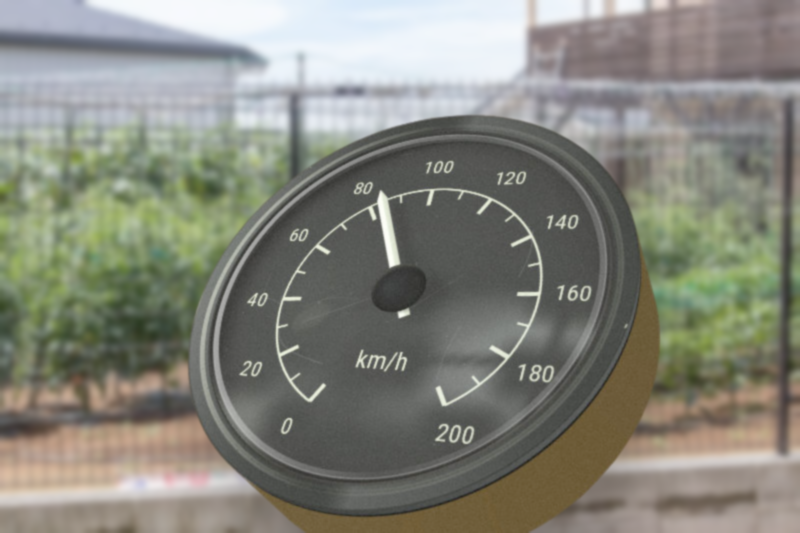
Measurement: 85 km/h
